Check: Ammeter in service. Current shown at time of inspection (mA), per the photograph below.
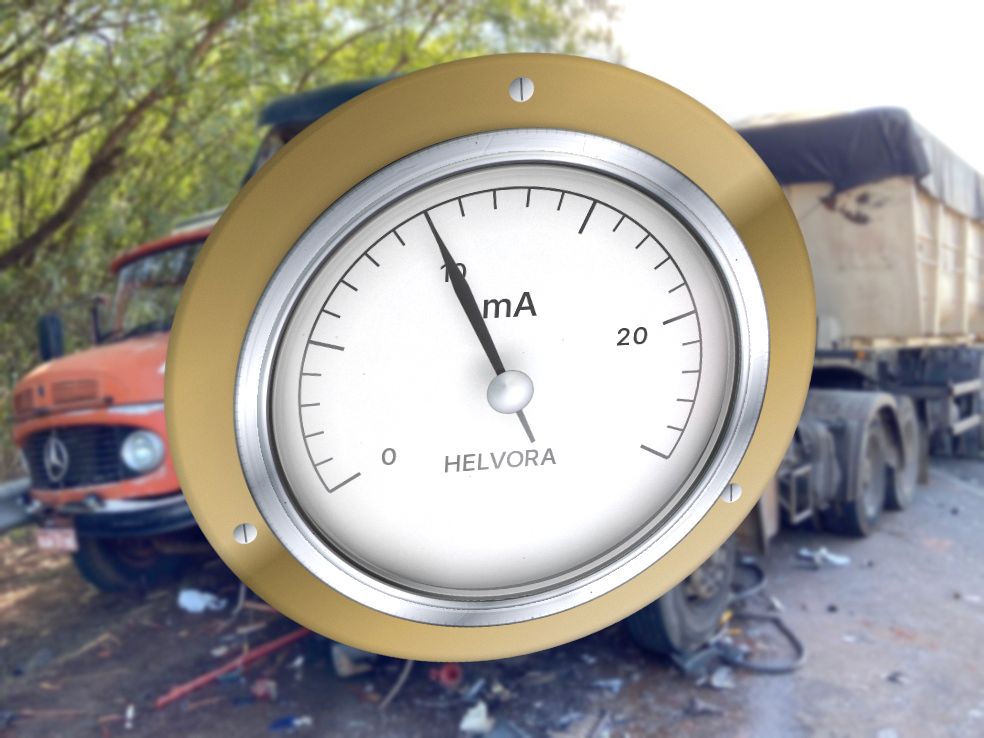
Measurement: 10 mA
